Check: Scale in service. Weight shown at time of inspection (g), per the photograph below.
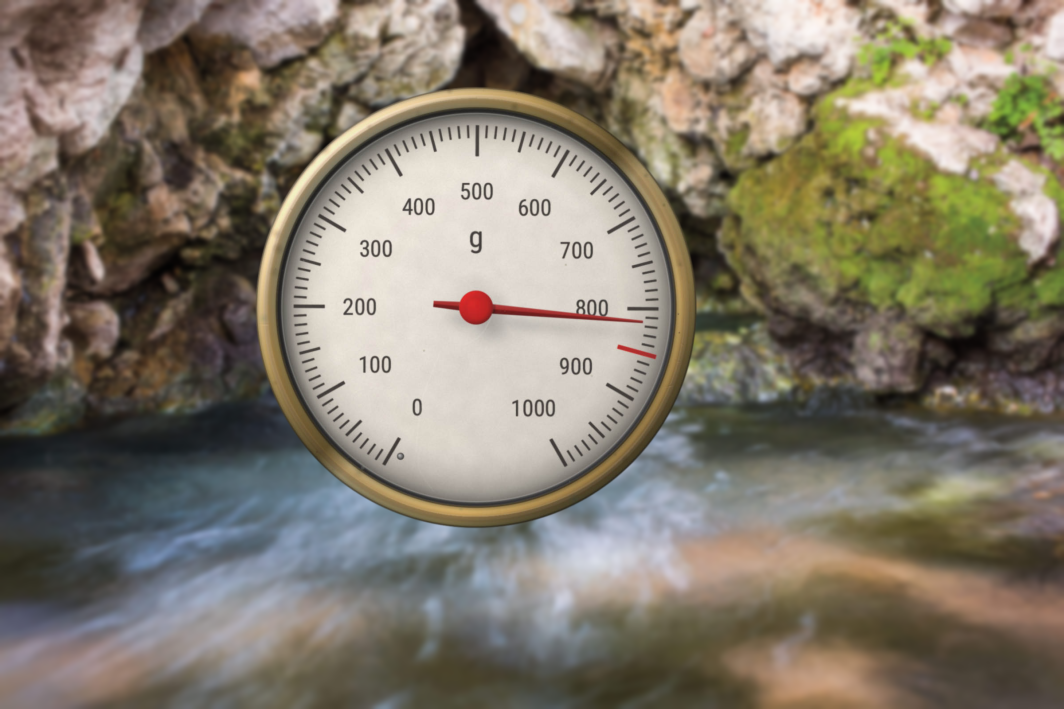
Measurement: 815 g
